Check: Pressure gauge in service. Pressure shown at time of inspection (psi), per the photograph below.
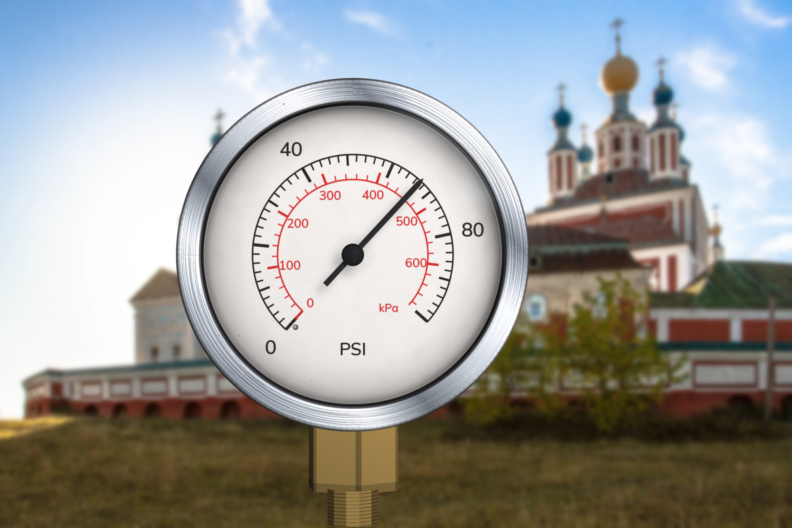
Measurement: 67 psi
